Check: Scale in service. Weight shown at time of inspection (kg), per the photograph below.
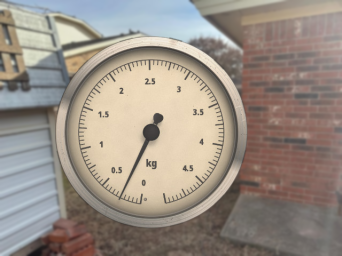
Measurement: 0.25 kg
